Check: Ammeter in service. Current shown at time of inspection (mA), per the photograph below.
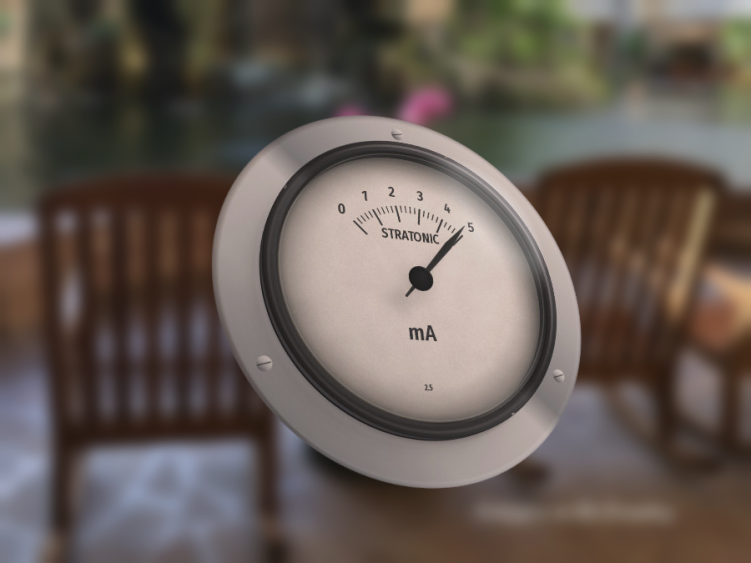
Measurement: 4.8 mA
